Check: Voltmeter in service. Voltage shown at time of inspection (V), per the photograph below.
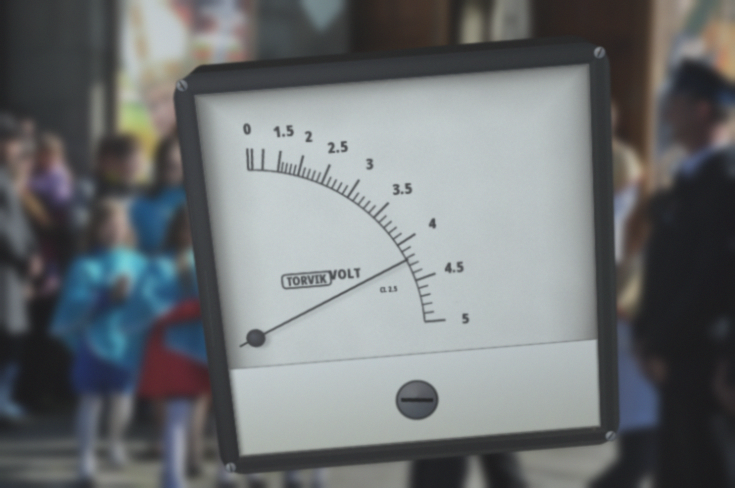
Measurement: 4.2 V
